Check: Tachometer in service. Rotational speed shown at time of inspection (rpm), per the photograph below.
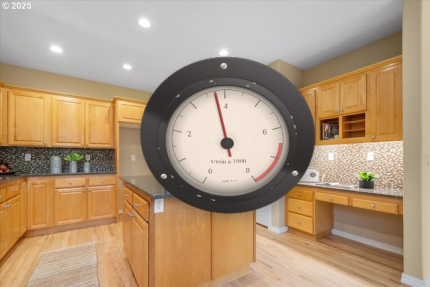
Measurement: 3750 rpm
